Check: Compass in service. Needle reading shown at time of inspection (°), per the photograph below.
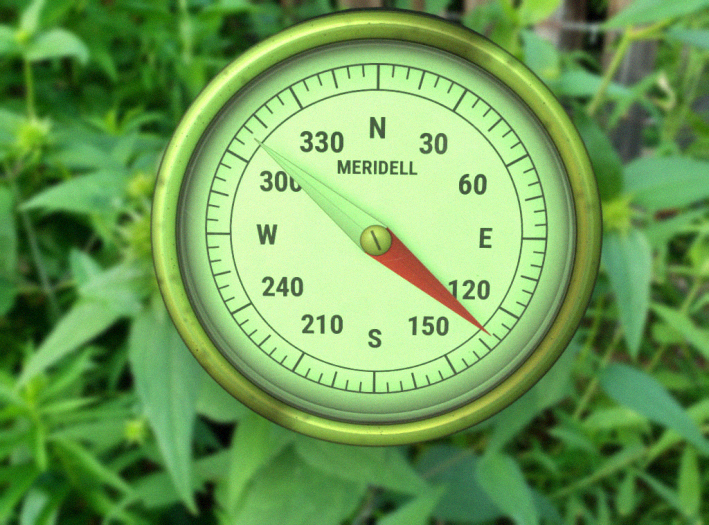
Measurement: 130 °
